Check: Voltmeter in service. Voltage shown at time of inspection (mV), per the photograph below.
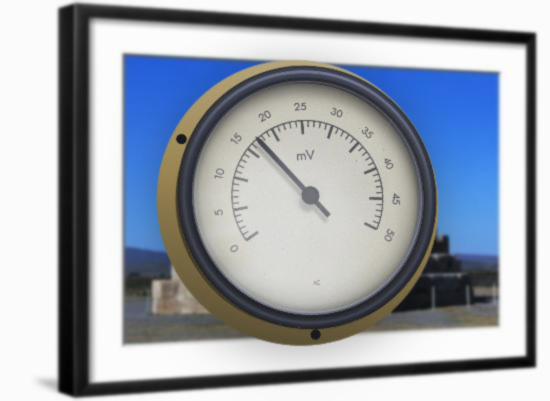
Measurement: 17 mV
